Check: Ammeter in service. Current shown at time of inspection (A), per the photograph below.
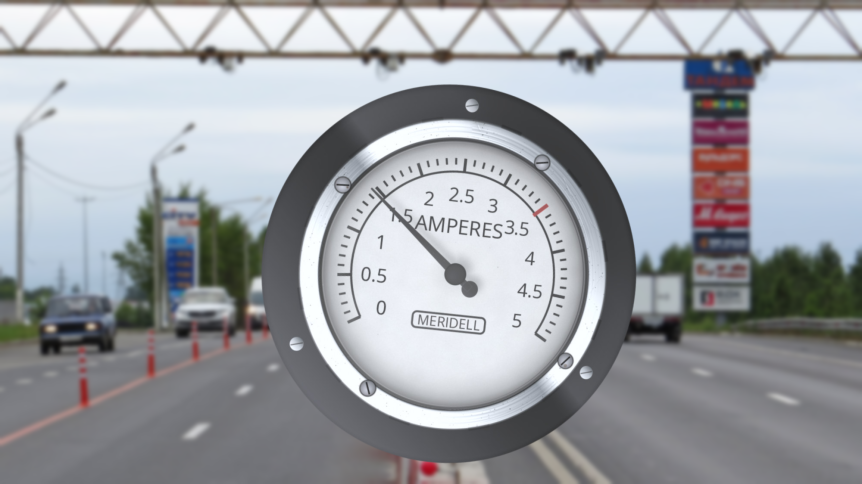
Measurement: 1.45 A
